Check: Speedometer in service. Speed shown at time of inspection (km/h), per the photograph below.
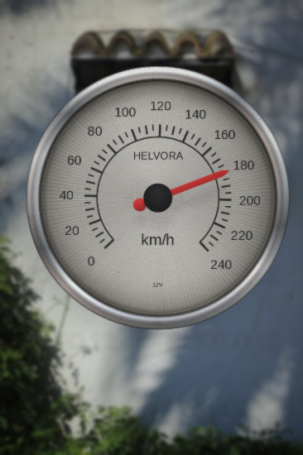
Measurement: 180 km/h
